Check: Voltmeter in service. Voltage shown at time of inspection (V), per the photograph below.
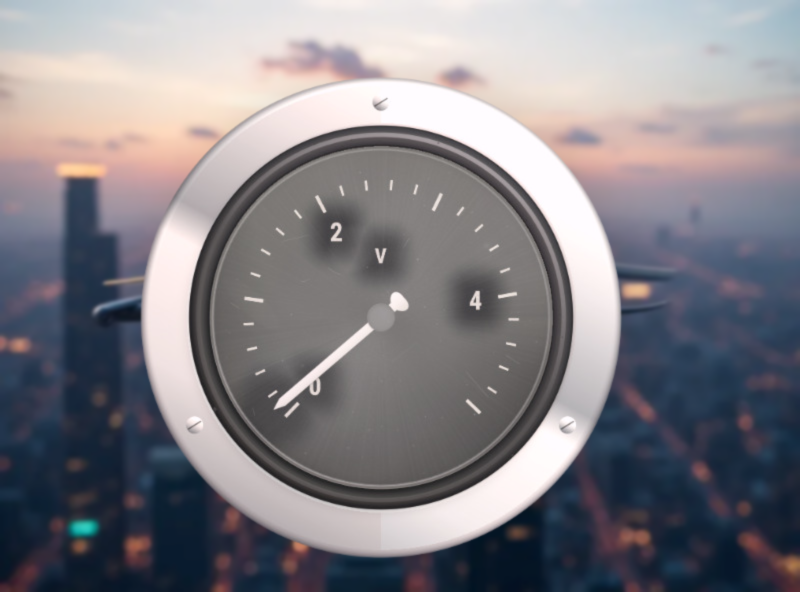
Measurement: 0.1 V
